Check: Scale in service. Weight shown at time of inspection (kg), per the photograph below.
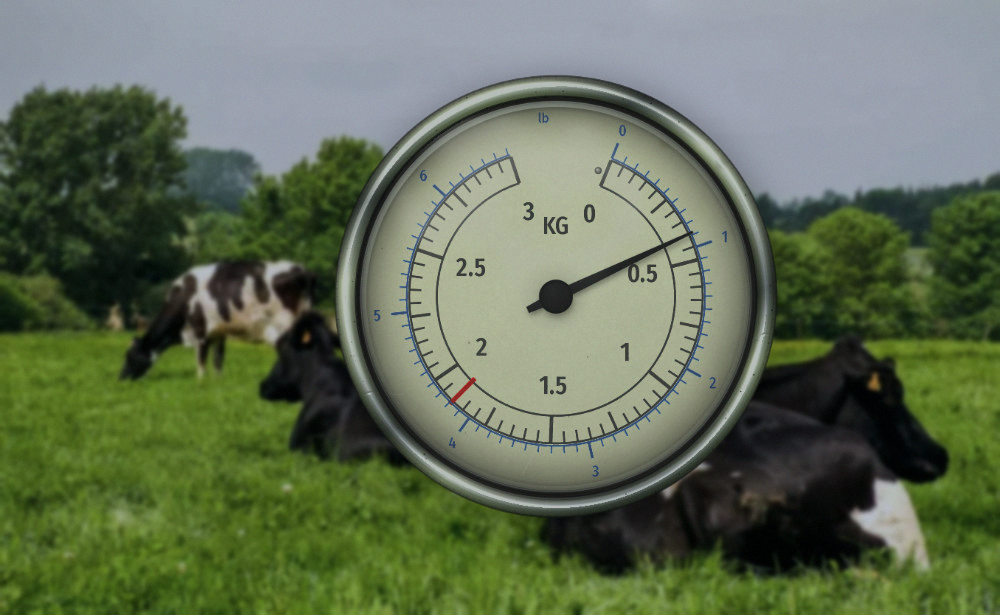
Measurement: 0.4 kg
